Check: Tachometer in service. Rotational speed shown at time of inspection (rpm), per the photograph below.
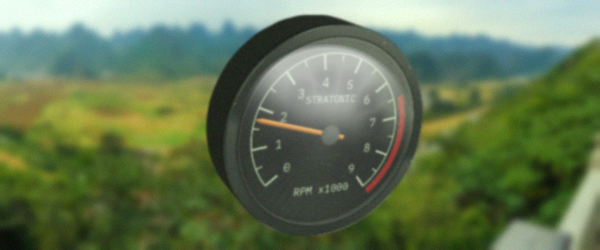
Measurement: 1750 rpm
